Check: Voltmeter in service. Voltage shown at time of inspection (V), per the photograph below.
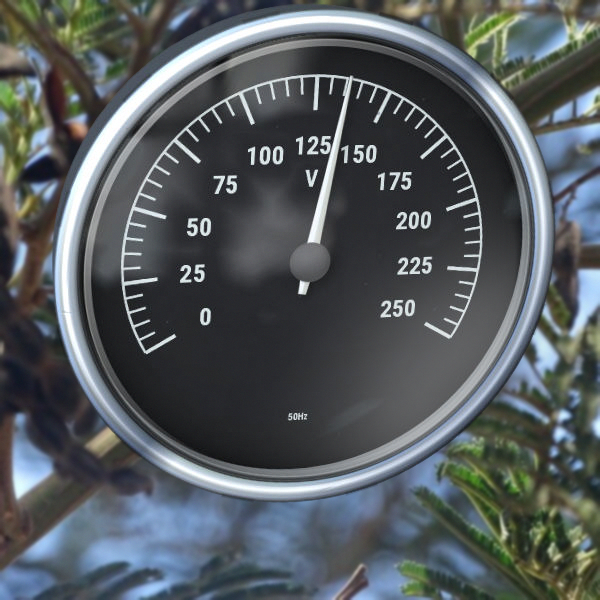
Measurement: 135 V
